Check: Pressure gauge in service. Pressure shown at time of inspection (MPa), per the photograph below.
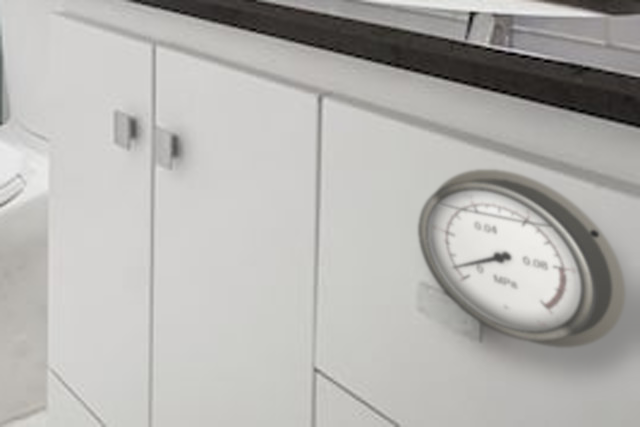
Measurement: 0.005 MPa
